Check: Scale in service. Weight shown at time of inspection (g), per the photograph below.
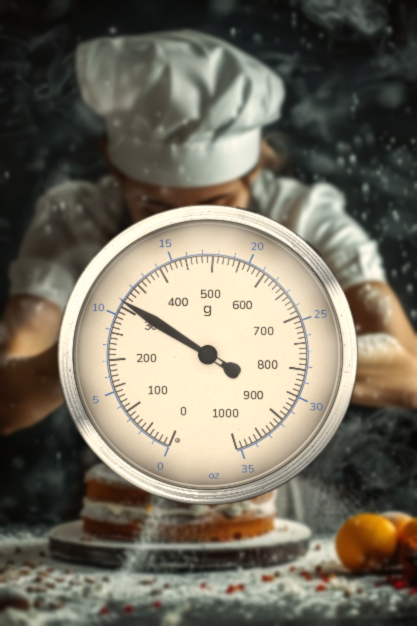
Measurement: 310 g
